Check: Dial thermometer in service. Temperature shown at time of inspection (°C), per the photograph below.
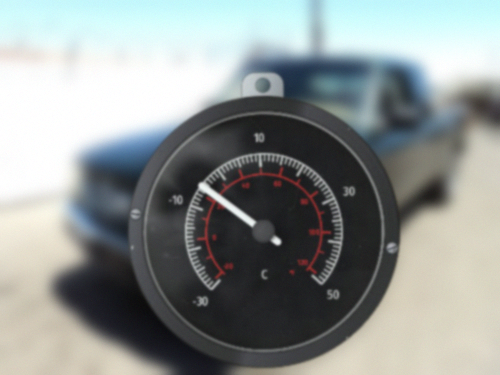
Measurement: -5 °C
